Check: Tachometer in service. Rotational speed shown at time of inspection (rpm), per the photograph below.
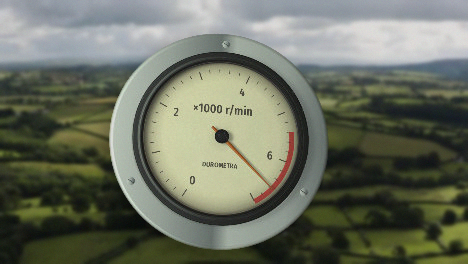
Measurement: 6600 rpm
